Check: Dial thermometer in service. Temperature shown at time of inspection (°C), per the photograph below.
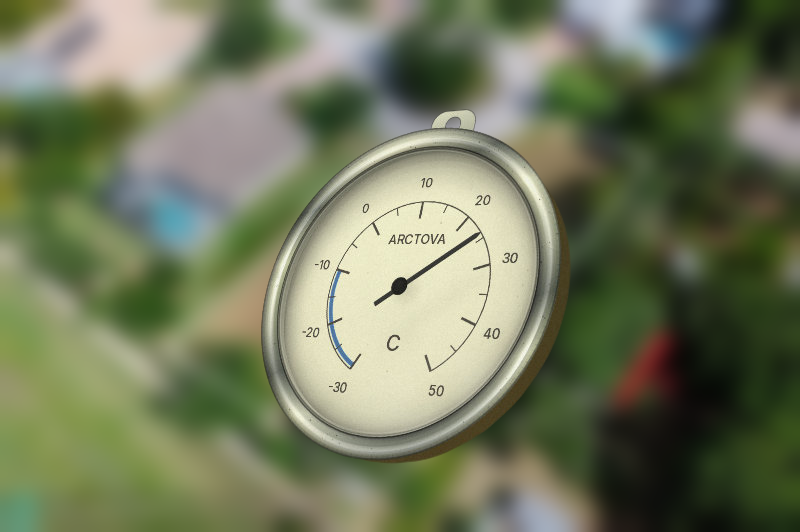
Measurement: 25 °C
